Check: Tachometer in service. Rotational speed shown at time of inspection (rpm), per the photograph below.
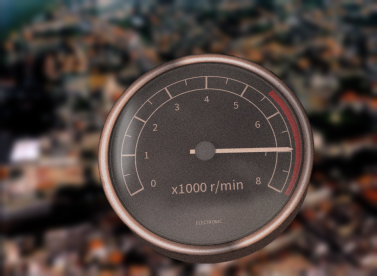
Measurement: 7000 rpm
